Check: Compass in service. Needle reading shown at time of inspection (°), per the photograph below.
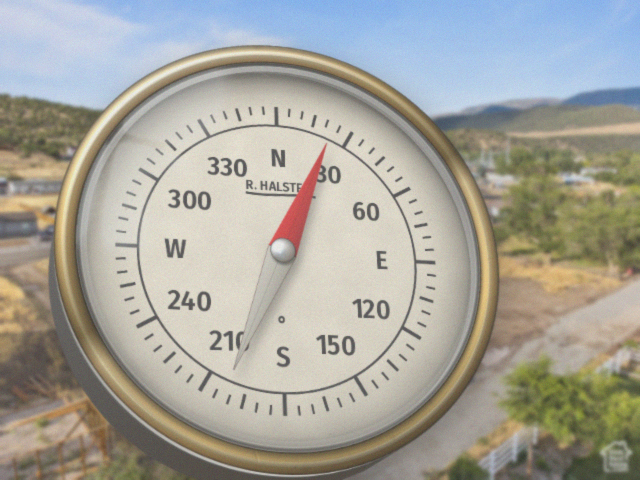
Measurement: 22.5 °
